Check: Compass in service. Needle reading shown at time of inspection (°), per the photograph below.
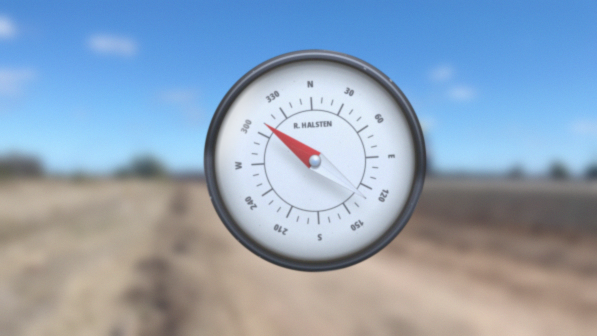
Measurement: 310 °
